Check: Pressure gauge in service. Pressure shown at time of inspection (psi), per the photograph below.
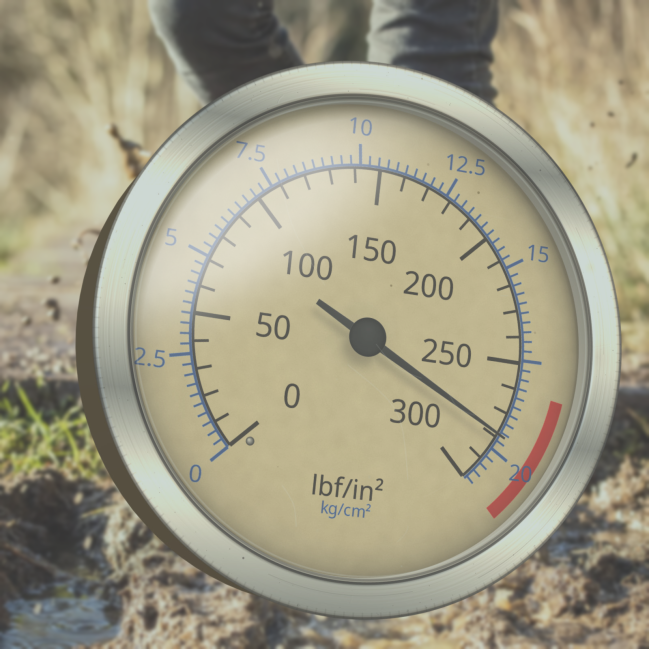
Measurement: 280 psi
